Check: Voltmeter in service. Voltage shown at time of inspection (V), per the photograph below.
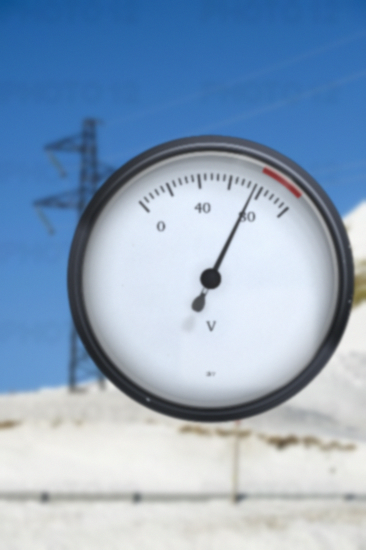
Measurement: 76 V
